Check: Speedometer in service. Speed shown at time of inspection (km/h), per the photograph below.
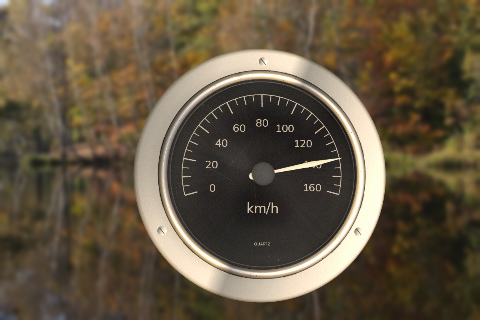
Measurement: 140 km/h
